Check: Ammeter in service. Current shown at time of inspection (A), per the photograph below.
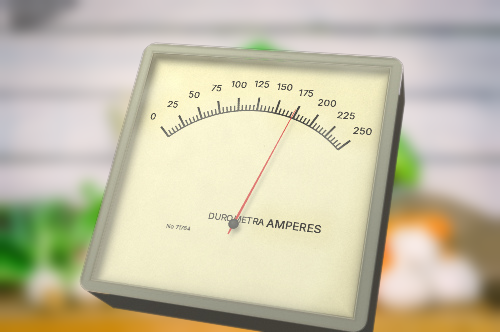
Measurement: 175 A
